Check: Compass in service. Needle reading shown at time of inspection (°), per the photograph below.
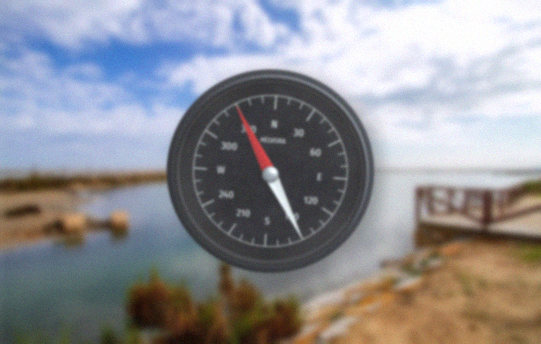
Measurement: 330 °
